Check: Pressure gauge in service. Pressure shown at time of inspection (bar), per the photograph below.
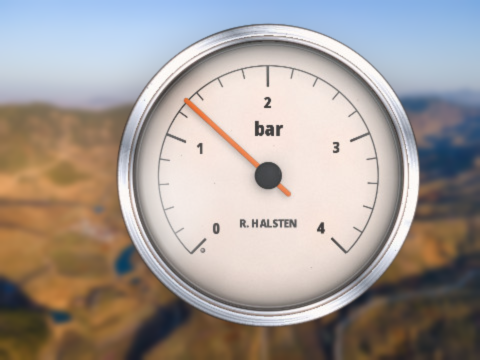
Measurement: 1.3 bar
